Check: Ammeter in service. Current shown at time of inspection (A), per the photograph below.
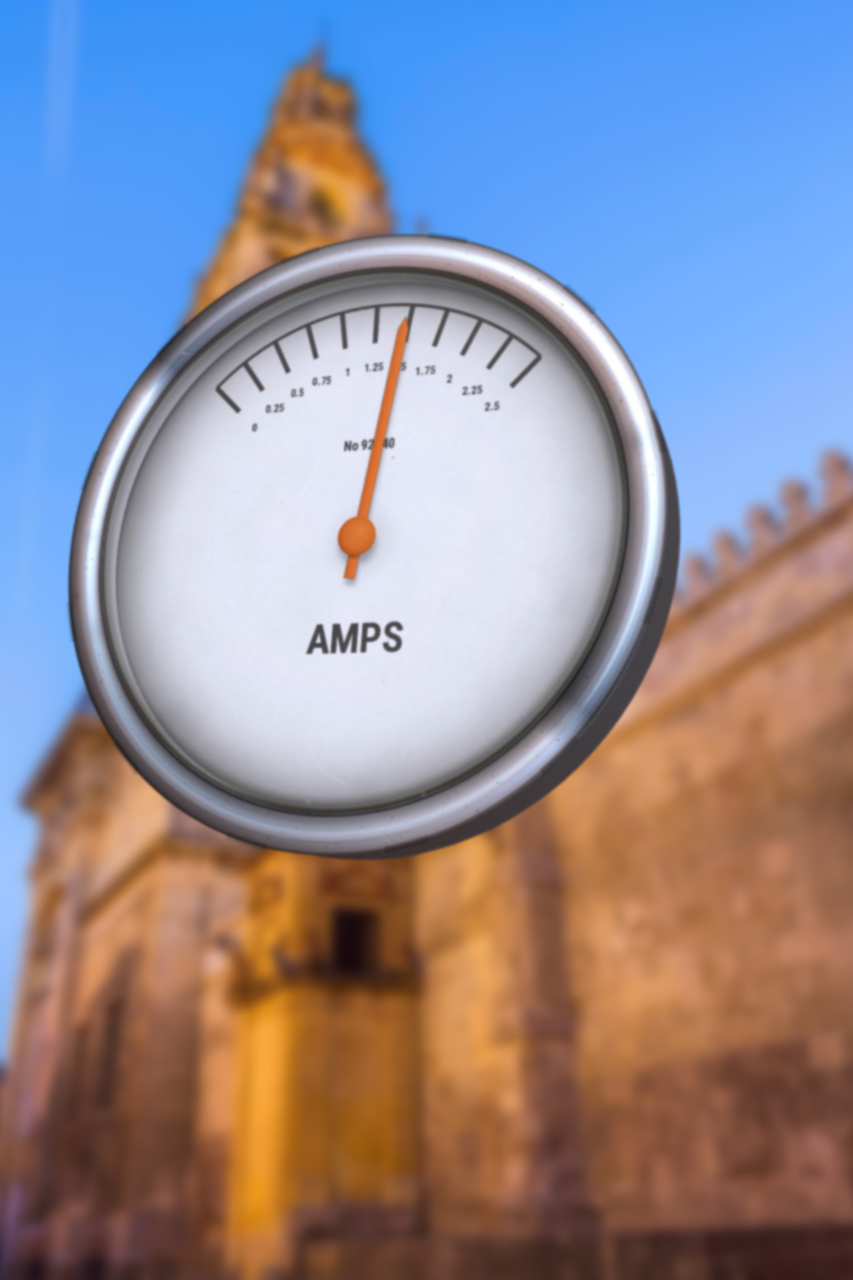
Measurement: 1.5 A
